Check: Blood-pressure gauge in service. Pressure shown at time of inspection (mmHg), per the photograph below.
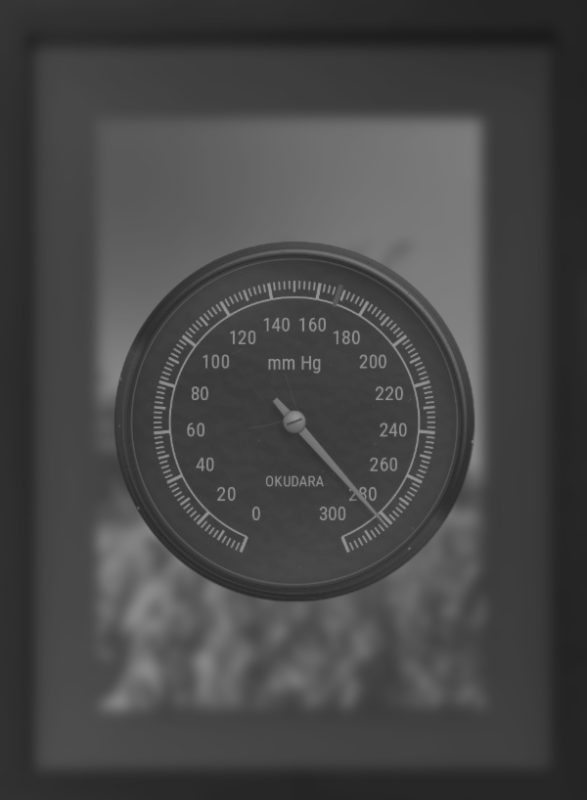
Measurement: 282 mmHg
